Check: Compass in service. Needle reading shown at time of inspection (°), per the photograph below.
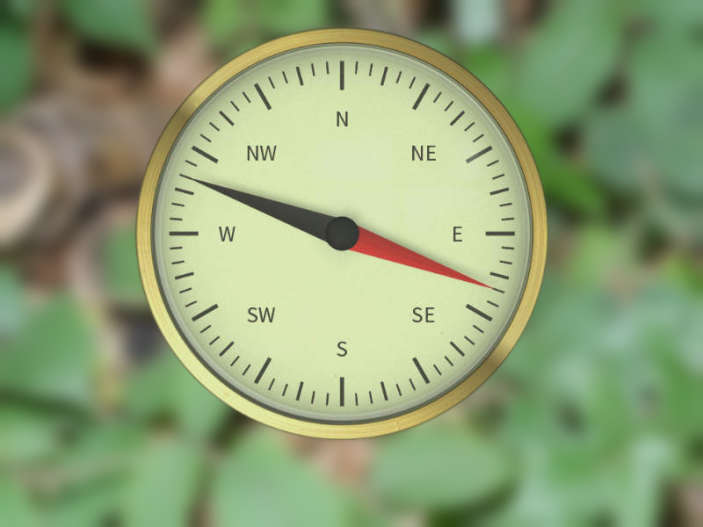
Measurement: 110 °
